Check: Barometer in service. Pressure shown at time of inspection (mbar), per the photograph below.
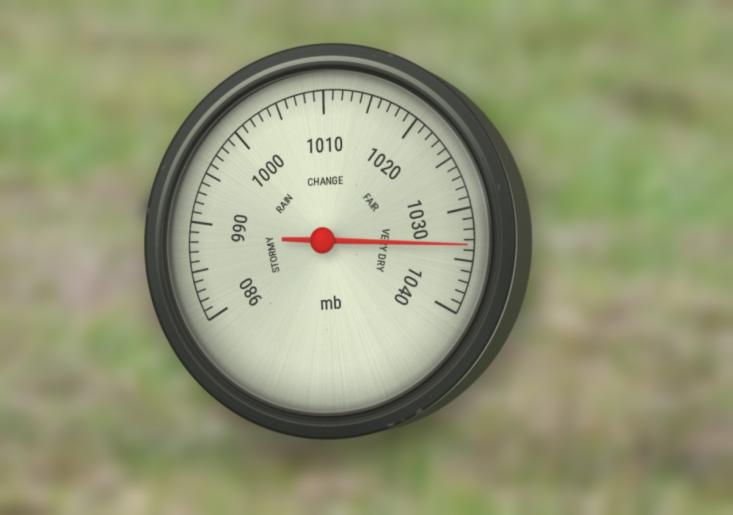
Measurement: 1033.5 mbar
